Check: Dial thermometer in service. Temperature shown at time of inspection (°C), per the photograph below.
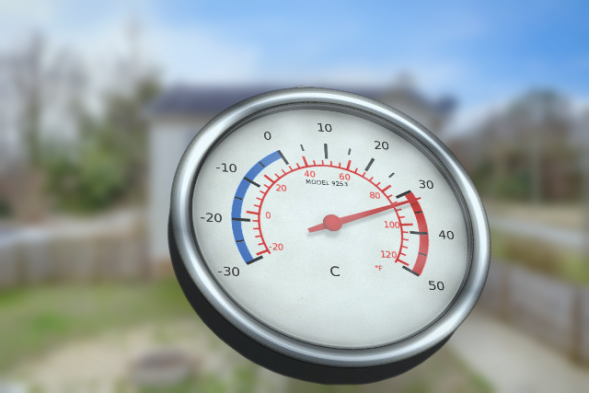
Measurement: 32.5 °C
